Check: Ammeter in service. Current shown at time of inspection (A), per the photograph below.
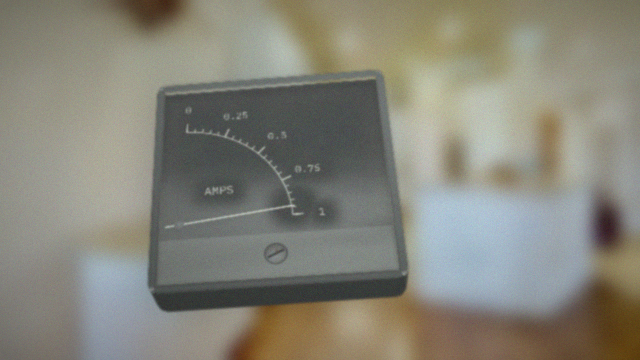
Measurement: 0.95 A
